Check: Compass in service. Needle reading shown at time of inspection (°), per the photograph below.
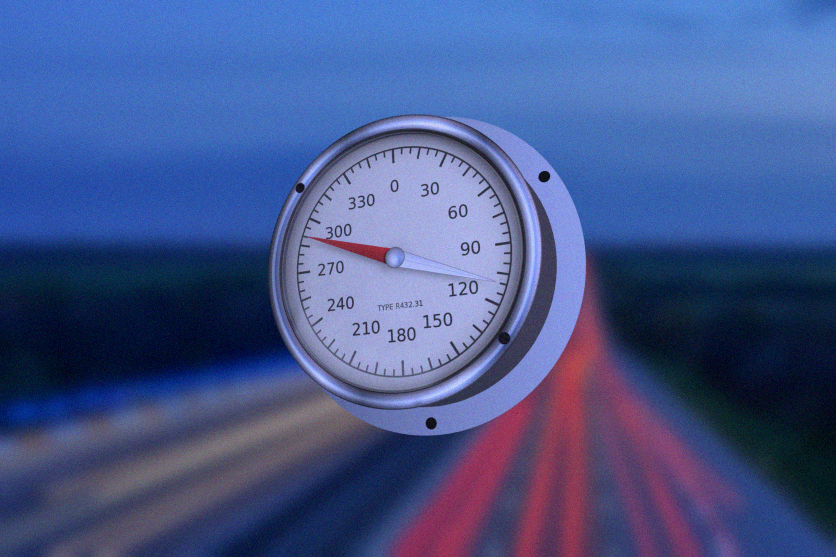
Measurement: 290 °
